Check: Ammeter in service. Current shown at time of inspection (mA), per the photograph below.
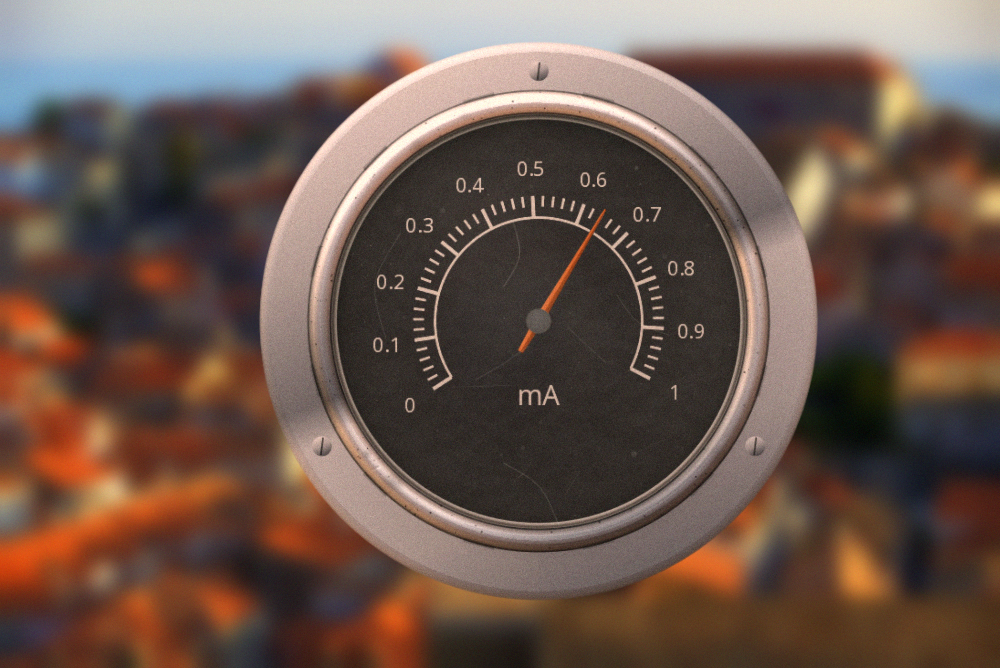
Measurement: 0.64 mA
